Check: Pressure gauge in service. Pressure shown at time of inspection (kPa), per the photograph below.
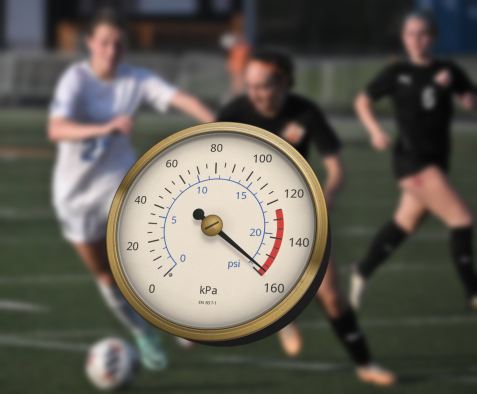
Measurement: 157.5 kPa
